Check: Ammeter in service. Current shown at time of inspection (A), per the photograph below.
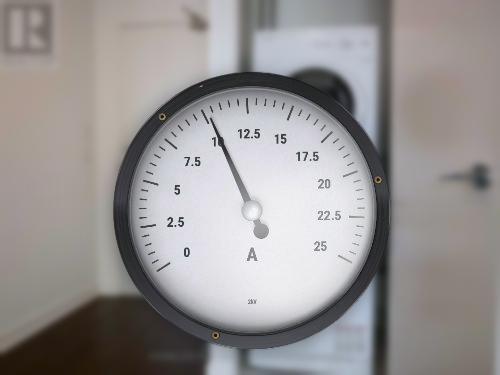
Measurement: 10.25 A
